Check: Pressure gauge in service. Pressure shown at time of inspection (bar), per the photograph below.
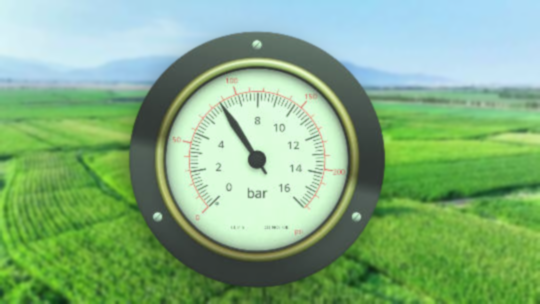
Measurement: 6 bar
